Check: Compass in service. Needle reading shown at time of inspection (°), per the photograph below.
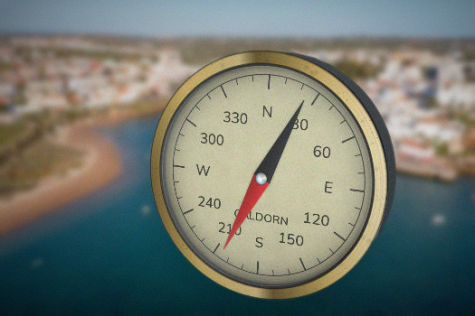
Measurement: 205 °
